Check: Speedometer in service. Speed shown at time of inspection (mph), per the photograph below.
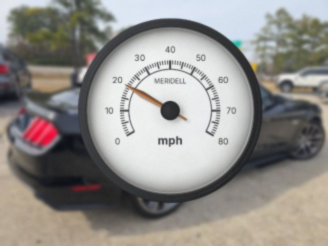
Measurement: 20 mph
